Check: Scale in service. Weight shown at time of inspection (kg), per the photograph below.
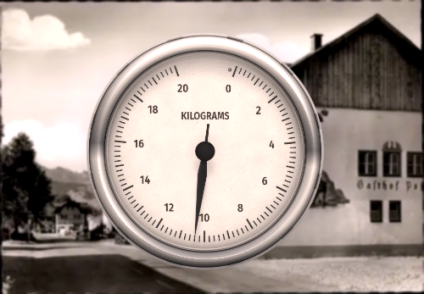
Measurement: 10.4 kg
